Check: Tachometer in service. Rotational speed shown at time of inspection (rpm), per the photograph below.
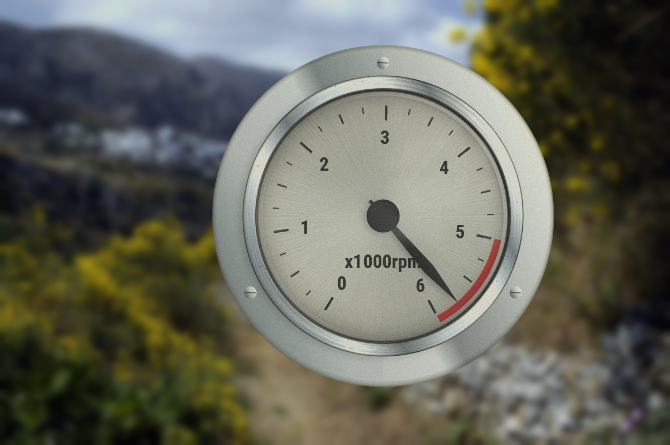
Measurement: 5750 rpm
